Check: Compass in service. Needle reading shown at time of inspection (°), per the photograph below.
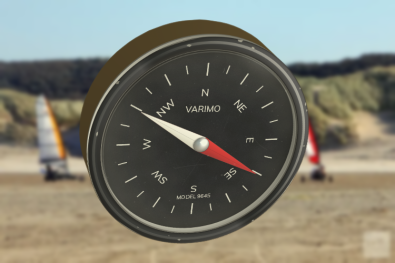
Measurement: 120 °
